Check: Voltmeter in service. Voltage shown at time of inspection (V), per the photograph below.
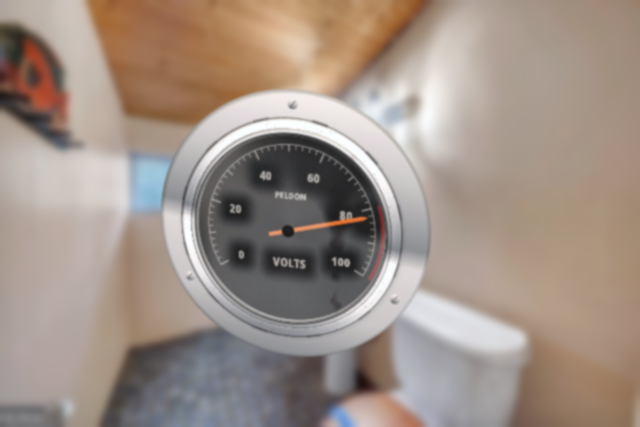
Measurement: 82 V
